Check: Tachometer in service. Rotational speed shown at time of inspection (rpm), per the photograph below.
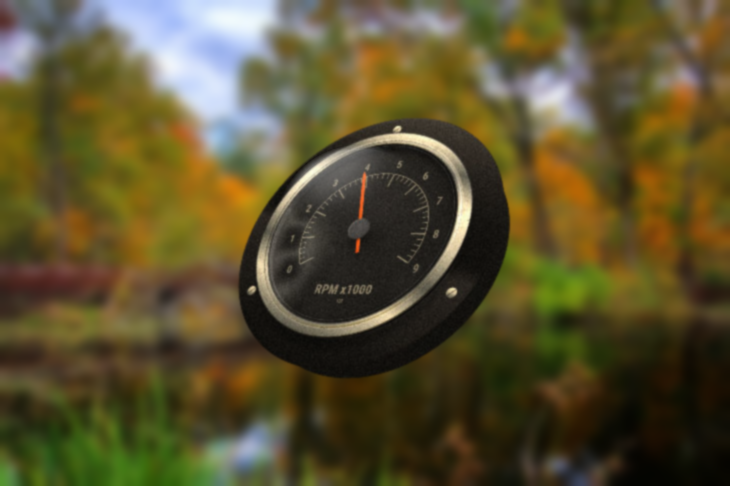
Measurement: 4000 rpm
